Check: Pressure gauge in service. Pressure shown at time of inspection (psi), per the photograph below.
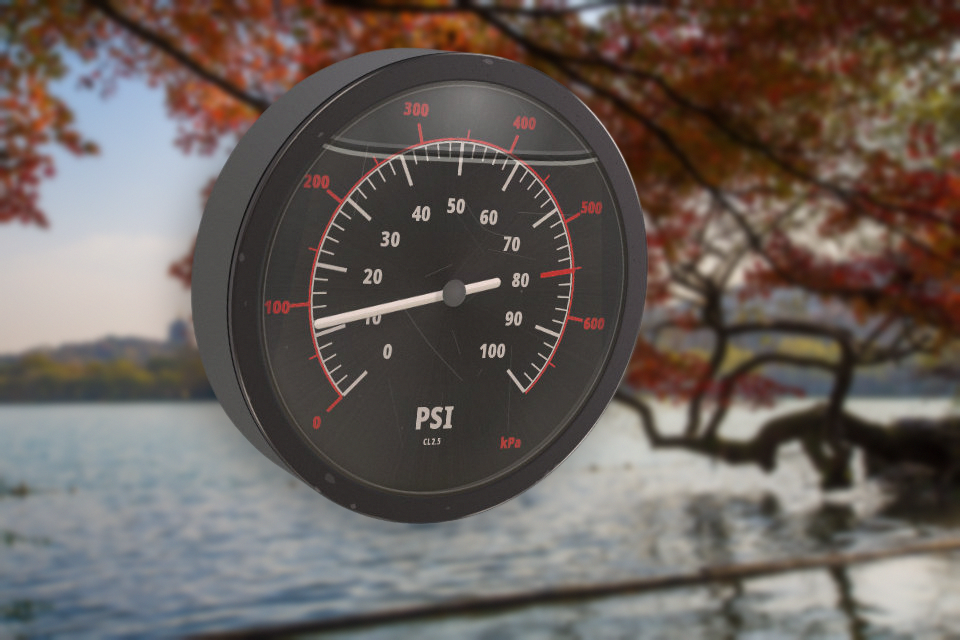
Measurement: 12 psi
